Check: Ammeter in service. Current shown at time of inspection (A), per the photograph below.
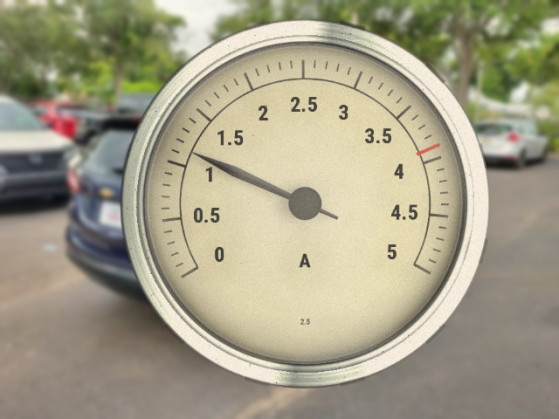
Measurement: 1.15 A
